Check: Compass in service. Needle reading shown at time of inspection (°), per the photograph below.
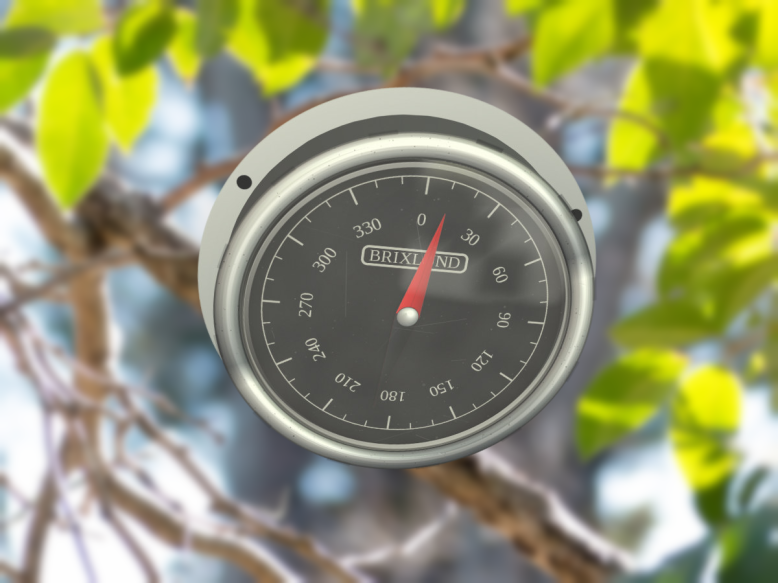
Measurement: 10 °
